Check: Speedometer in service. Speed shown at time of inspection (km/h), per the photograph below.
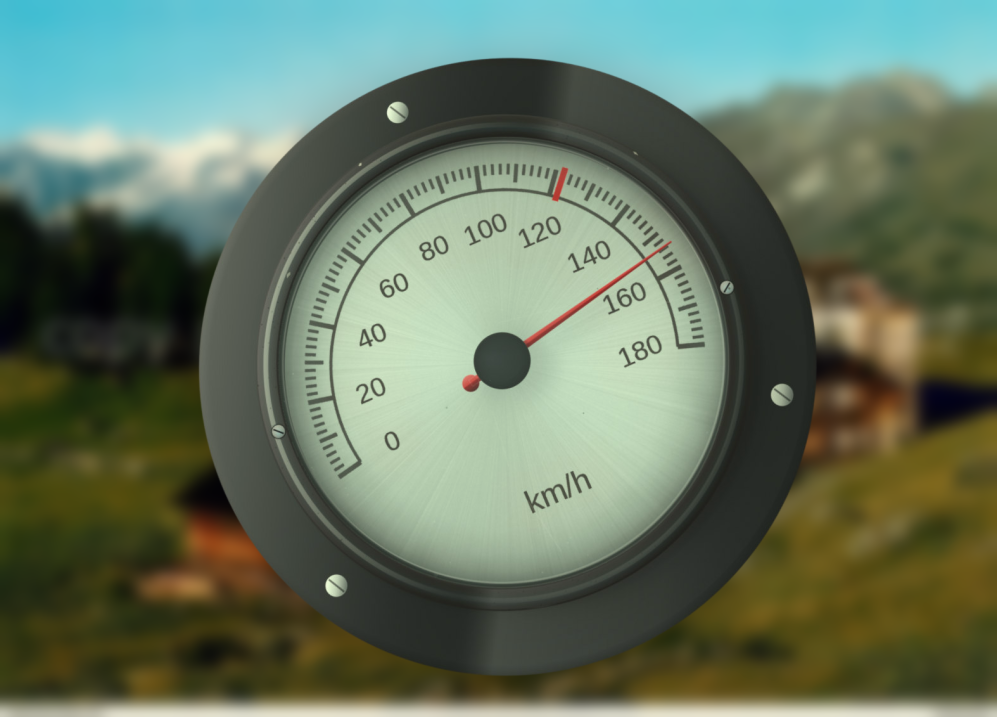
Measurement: 154 km/h
